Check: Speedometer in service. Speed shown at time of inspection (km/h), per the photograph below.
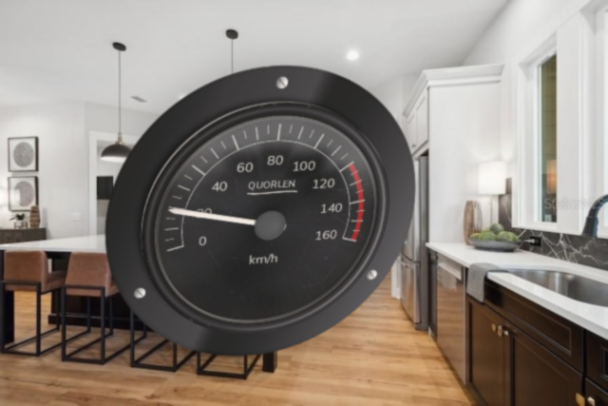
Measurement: 20 km/h
